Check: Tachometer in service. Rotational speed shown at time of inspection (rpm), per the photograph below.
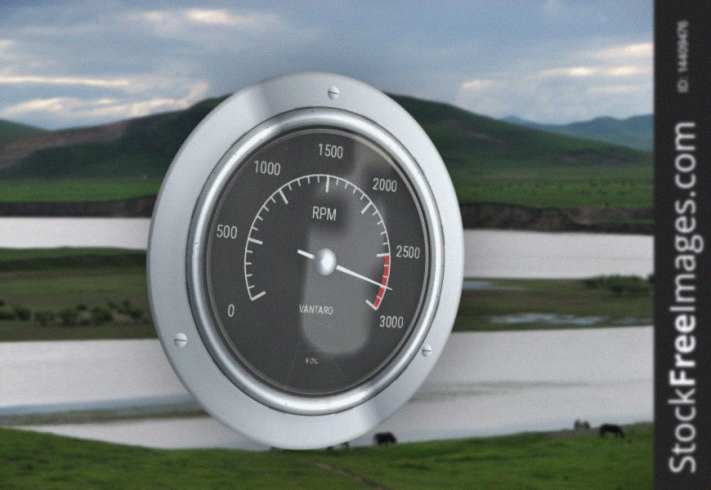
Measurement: 2800 rpm
